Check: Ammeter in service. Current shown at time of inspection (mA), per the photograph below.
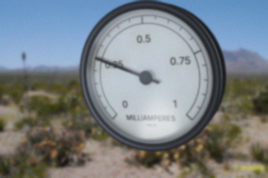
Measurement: 0.25 mA
